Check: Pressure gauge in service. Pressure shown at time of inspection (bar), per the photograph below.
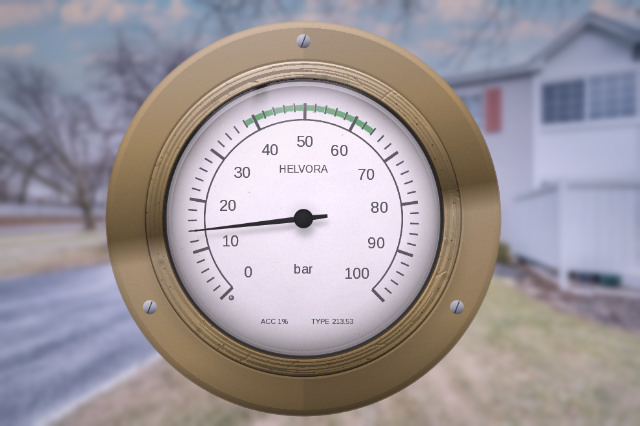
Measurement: 14 bar
